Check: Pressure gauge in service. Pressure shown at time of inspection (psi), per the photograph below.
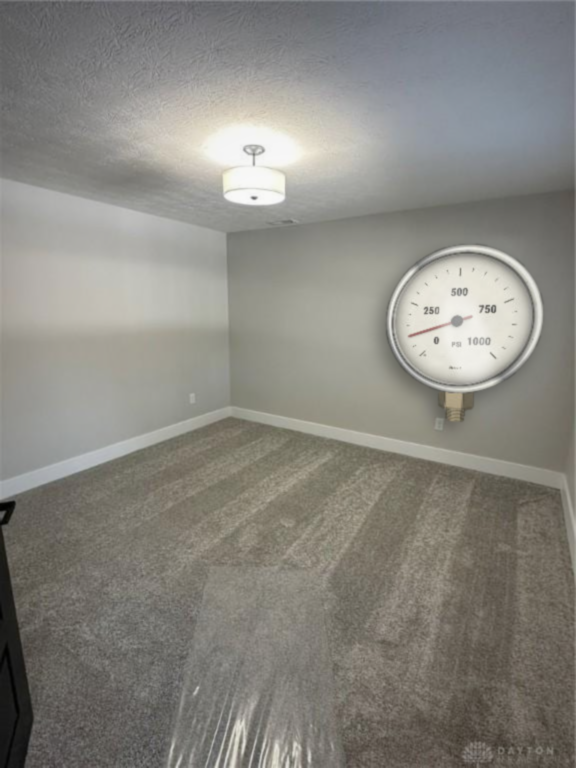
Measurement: 100 psi
